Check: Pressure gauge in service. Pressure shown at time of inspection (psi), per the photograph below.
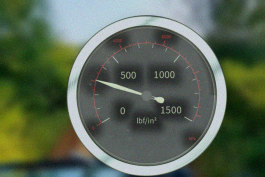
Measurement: 300 psi
